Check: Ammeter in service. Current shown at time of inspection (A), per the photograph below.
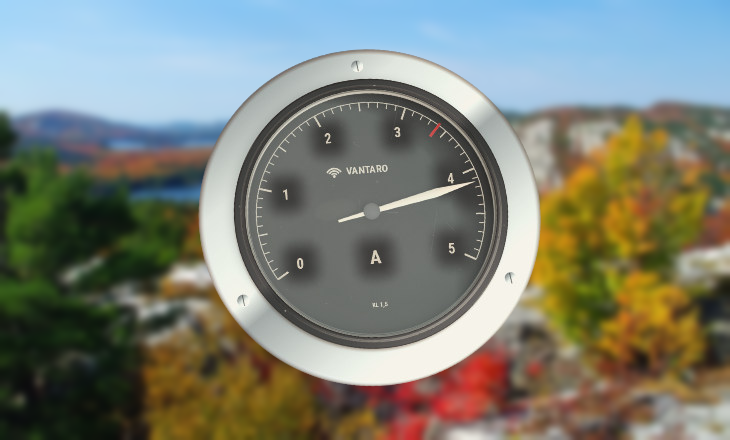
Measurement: 4.15 A
